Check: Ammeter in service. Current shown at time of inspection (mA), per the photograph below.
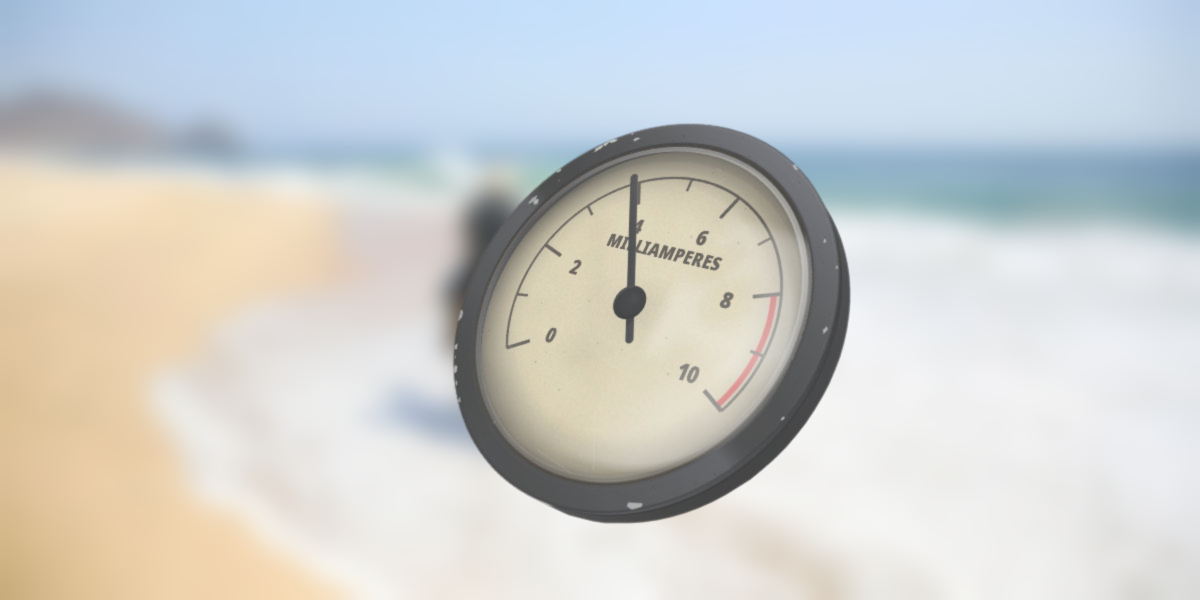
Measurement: 4 mA
